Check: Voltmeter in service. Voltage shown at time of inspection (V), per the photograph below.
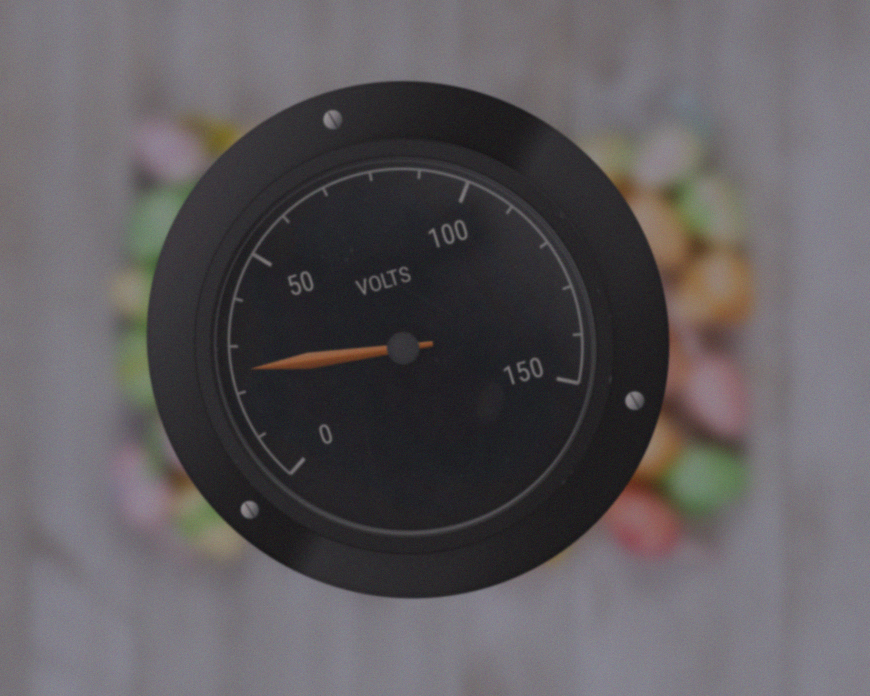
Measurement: 25 V
